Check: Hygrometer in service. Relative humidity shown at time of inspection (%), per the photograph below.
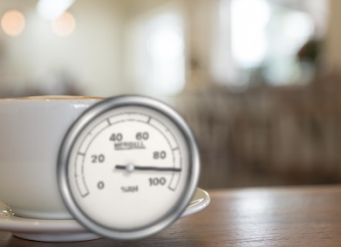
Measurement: 90 %
